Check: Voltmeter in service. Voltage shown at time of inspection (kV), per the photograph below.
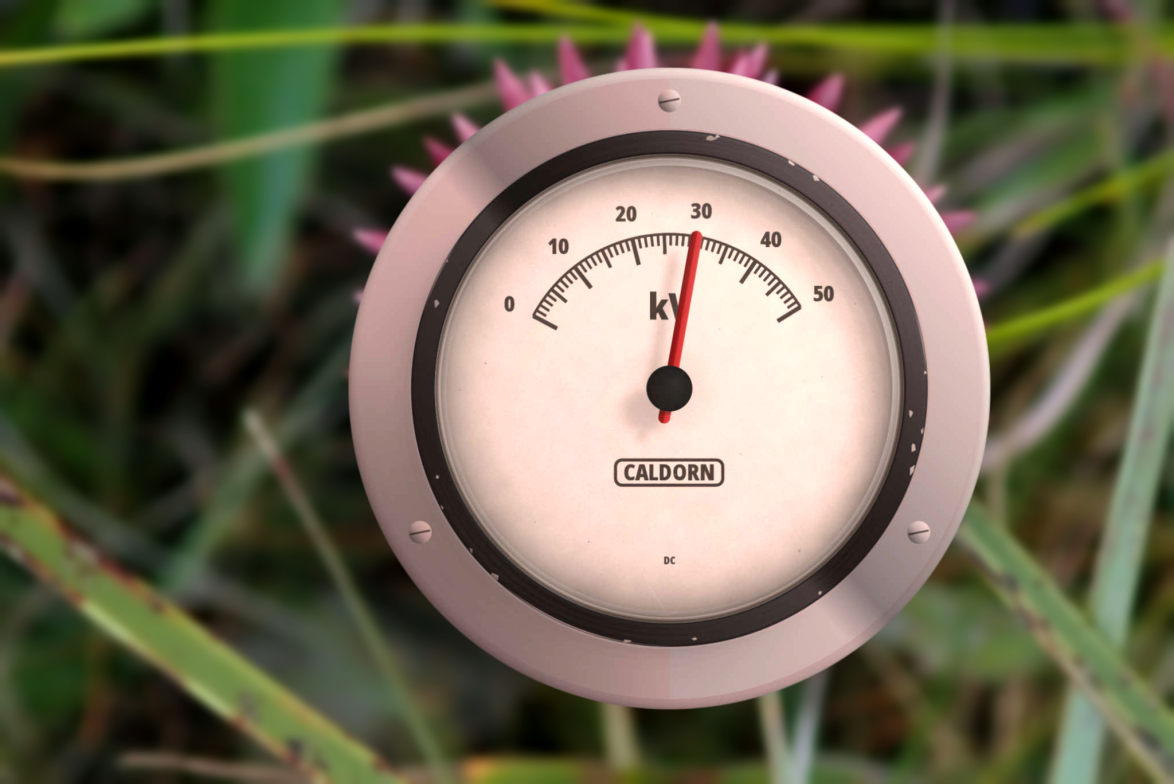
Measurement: 30 kV
